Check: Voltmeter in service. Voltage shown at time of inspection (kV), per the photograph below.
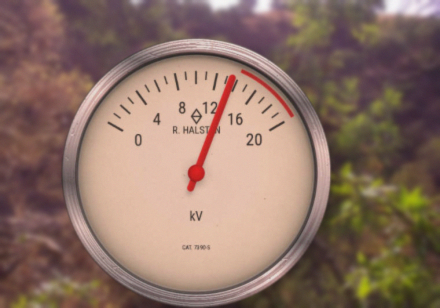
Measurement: 13.5 kV
